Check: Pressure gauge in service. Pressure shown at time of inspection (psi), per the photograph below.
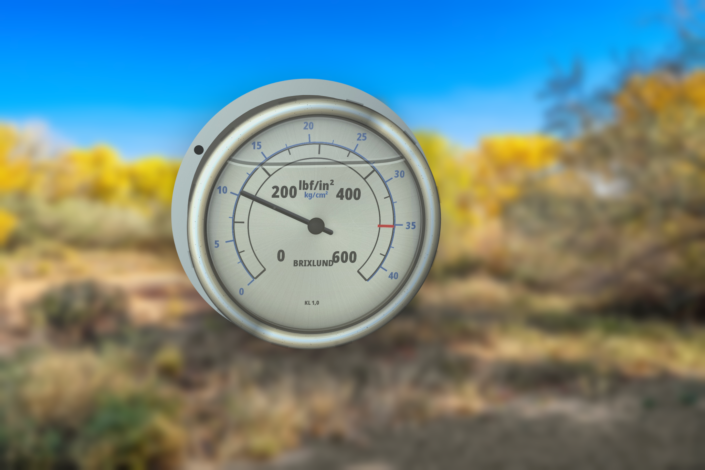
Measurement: 150 psi
